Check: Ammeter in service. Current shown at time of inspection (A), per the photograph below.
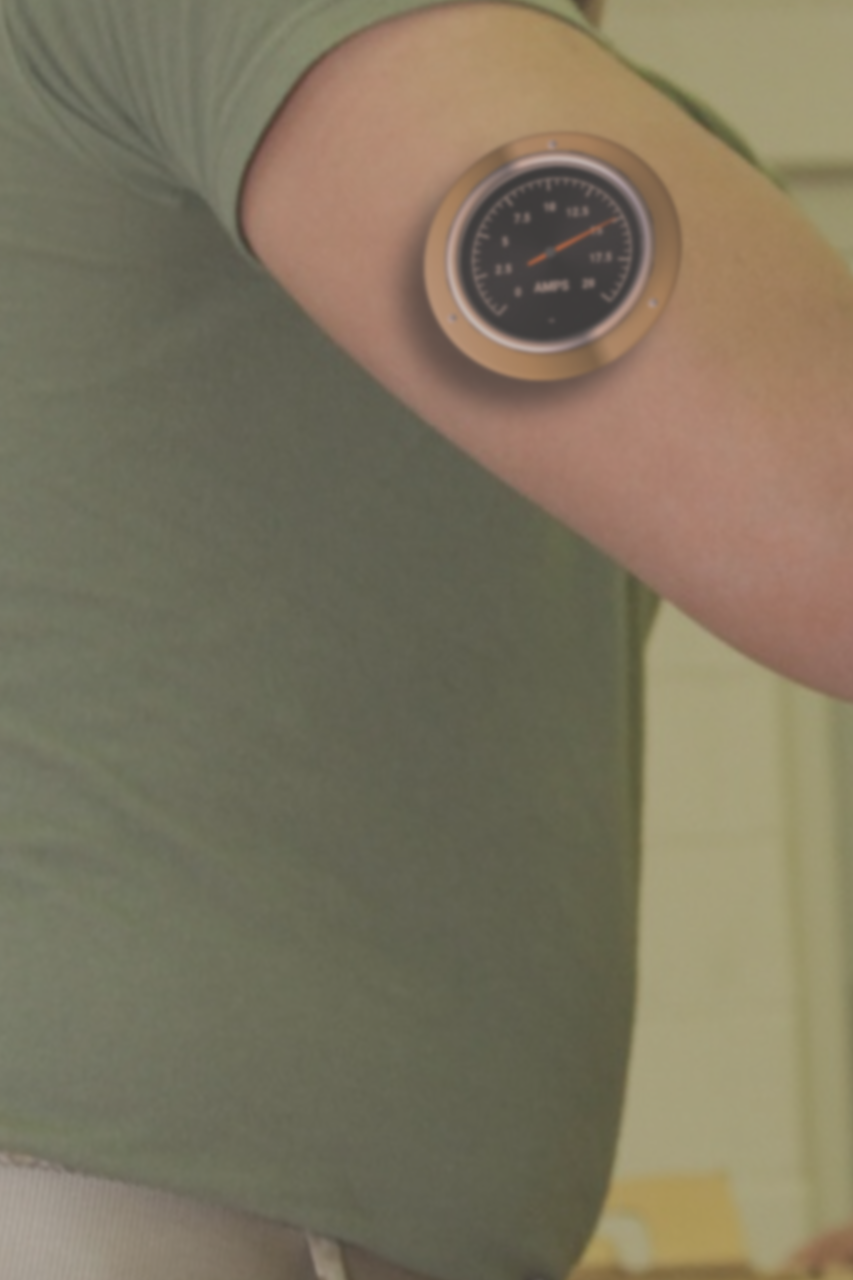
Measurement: 15 A
